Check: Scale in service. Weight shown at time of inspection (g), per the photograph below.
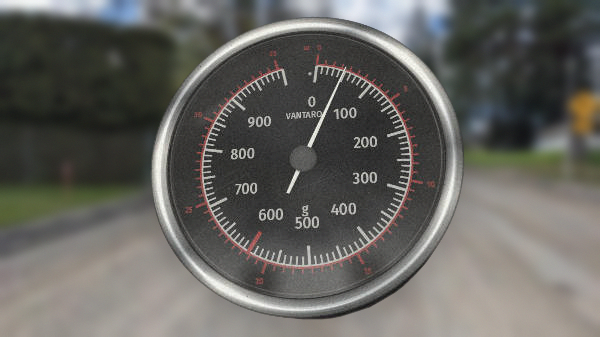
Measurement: 50 g
